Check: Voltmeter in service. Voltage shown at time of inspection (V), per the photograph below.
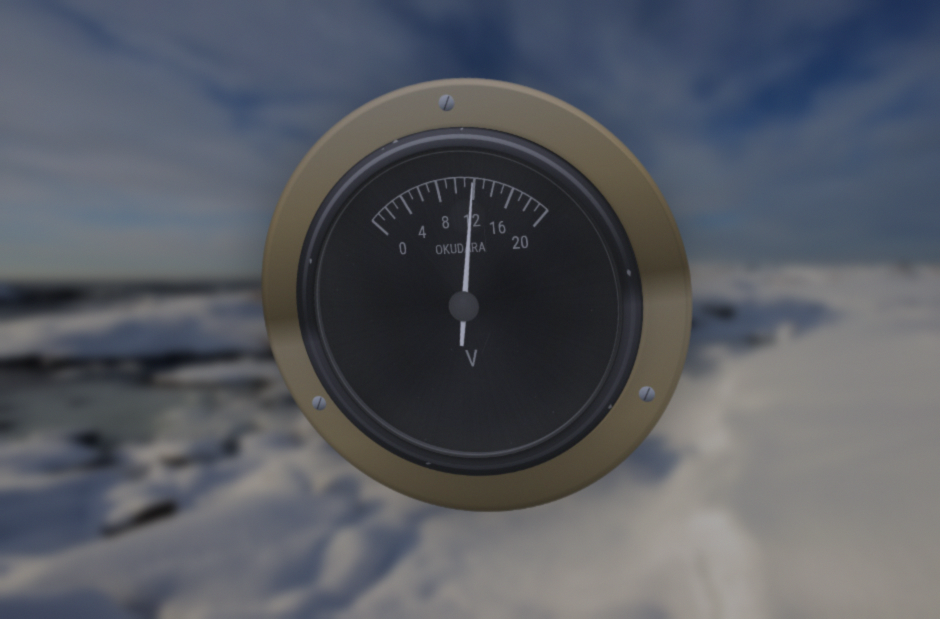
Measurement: 12 V
